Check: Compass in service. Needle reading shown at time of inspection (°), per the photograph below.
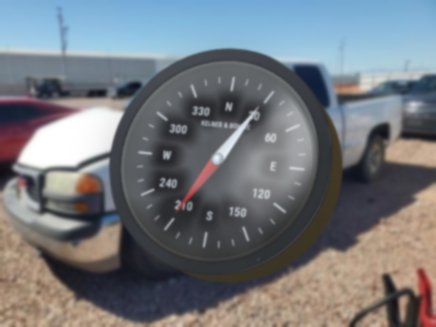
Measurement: 210 °
